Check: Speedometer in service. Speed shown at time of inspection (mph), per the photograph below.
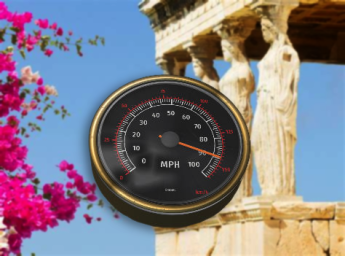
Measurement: 90 mph
